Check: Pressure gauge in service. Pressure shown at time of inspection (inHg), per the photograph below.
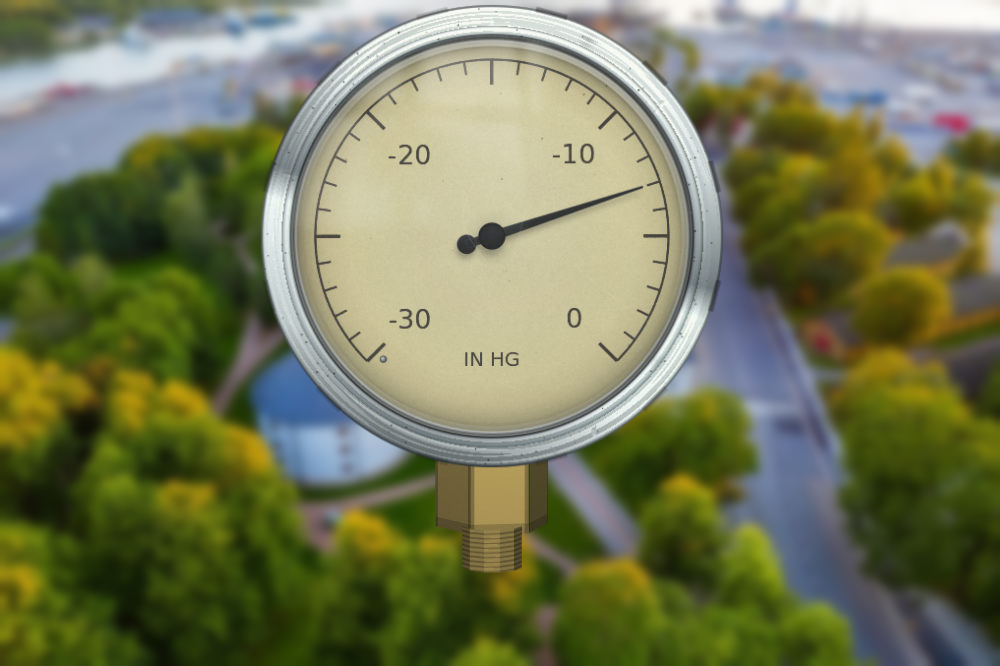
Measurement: -7 inHg
